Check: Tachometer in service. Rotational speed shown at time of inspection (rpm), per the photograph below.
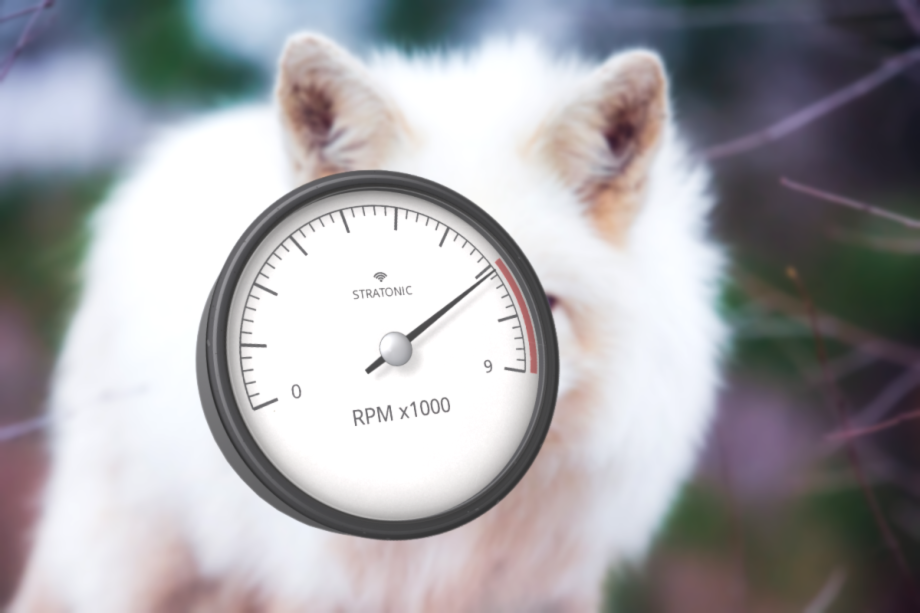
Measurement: 7100 rpm
